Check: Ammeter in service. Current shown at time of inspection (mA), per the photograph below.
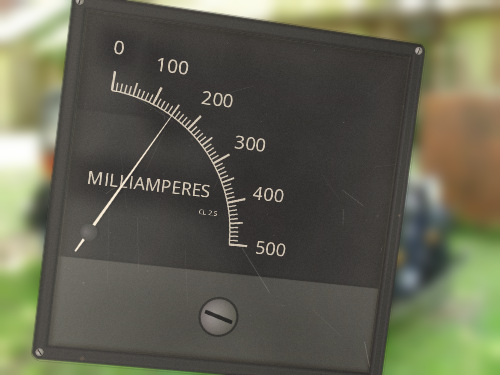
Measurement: 150 mA
